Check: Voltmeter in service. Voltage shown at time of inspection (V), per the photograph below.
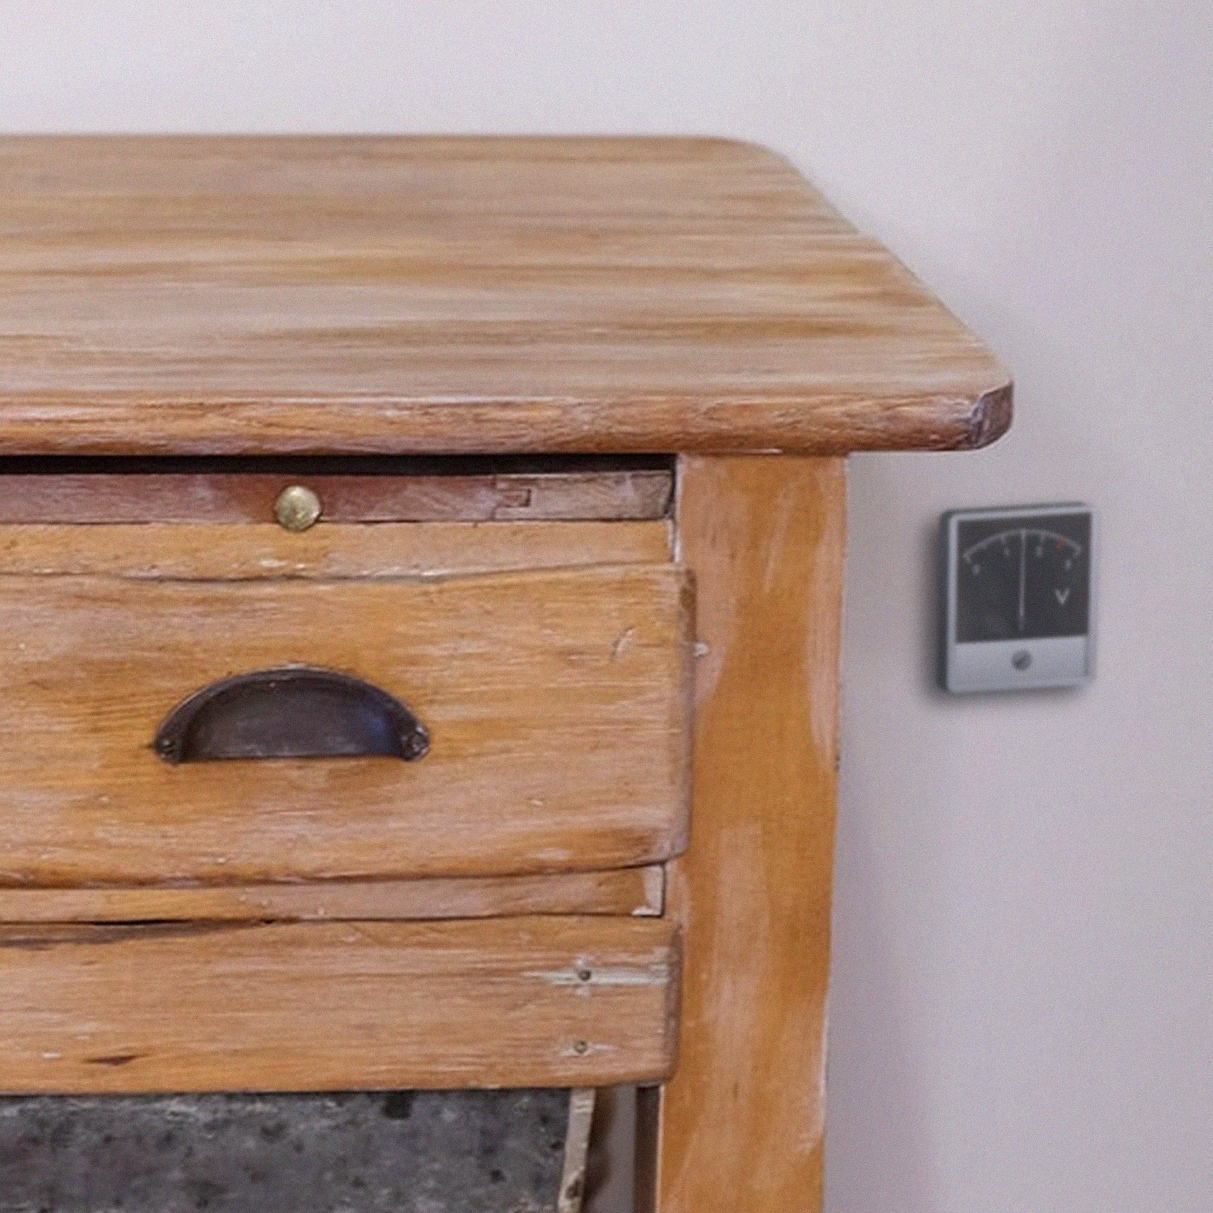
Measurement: 1.5 V
